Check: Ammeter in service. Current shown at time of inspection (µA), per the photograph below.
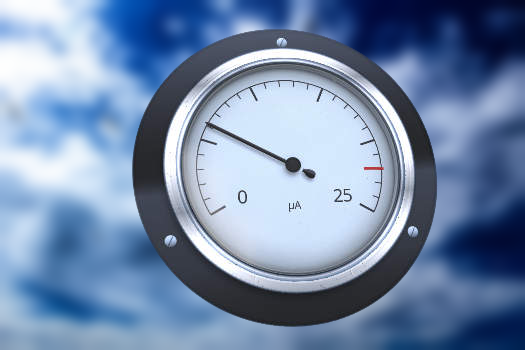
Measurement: 6 µA
